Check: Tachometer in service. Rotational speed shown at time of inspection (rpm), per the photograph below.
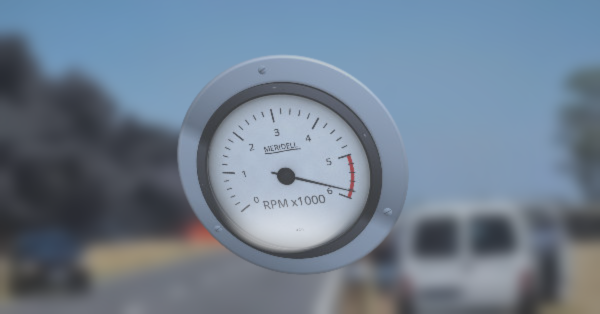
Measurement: 5800 rpm
